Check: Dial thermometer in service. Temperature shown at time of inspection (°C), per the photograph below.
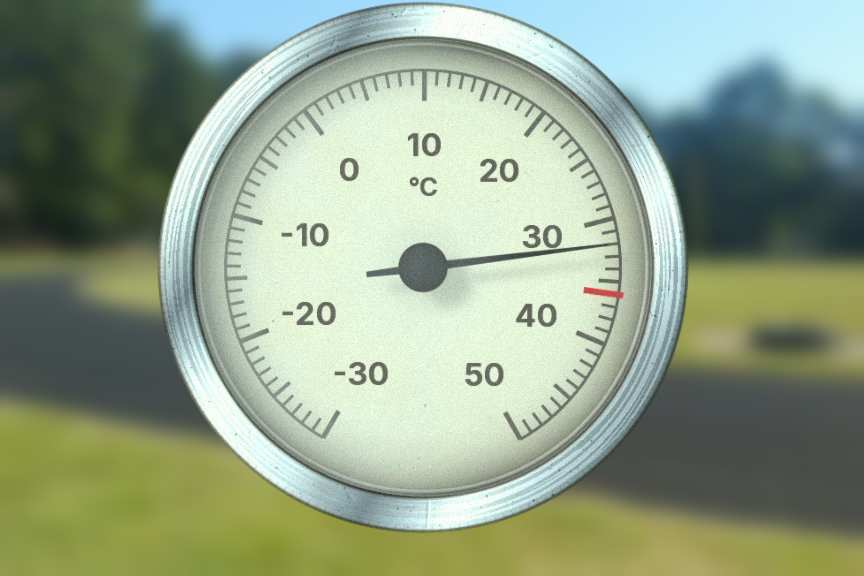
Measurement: 32 °C
